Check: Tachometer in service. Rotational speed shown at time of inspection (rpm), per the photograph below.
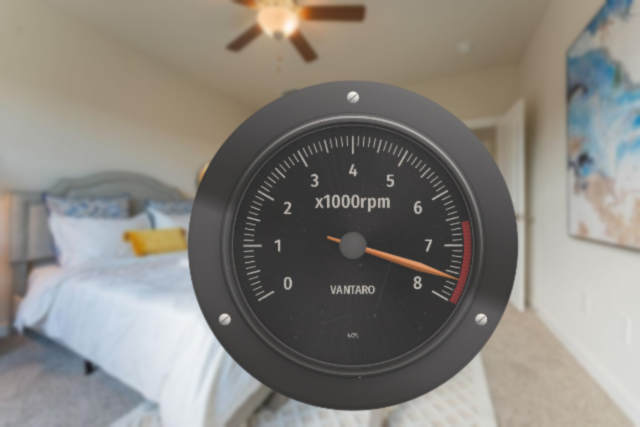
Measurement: 7600 rpm
